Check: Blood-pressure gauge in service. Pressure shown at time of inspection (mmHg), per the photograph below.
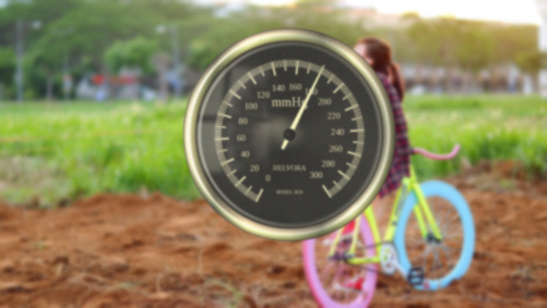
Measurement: 180 mmHg
